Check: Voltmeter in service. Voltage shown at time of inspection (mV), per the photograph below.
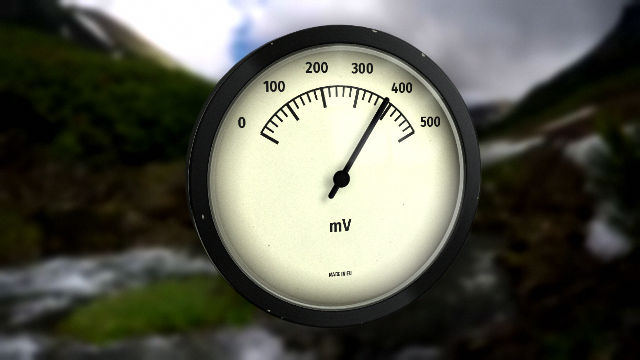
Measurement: 380 mV
